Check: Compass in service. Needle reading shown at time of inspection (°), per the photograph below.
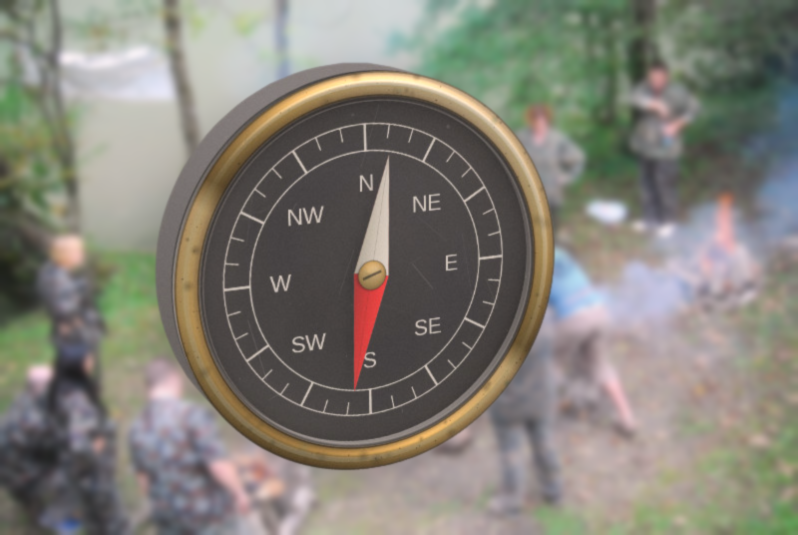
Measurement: 190 °
